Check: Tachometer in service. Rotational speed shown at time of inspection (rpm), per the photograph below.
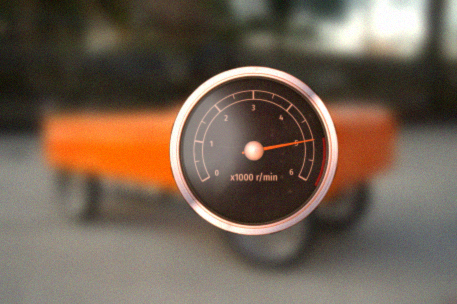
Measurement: 5000 rpm
